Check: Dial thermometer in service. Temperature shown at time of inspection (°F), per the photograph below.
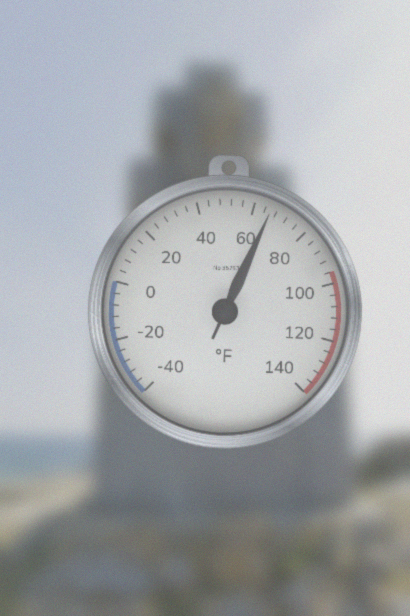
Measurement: 66 °F
